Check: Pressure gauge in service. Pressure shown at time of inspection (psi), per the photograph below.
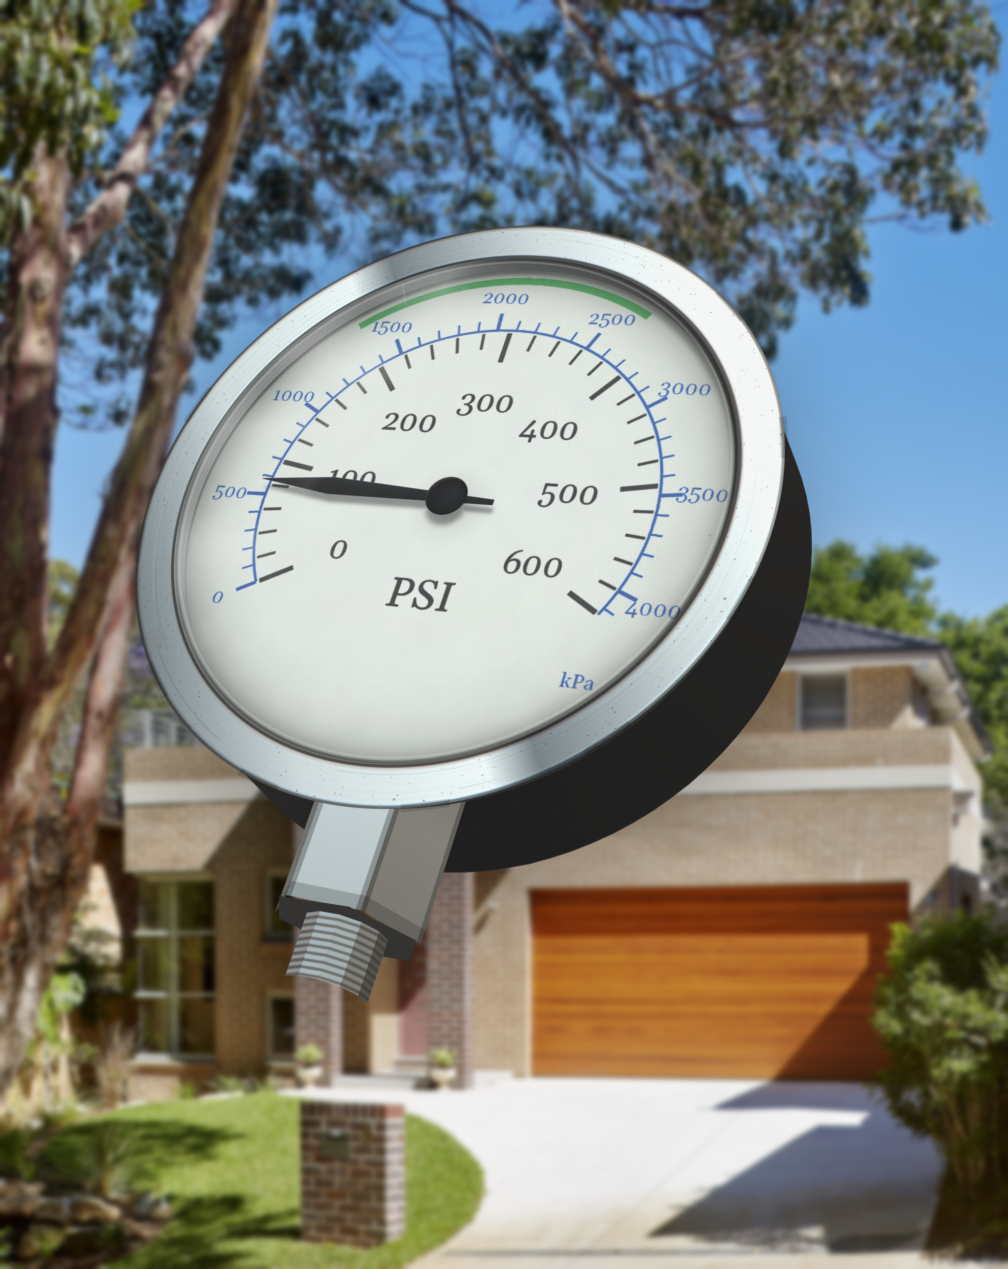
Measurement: 80 psi
